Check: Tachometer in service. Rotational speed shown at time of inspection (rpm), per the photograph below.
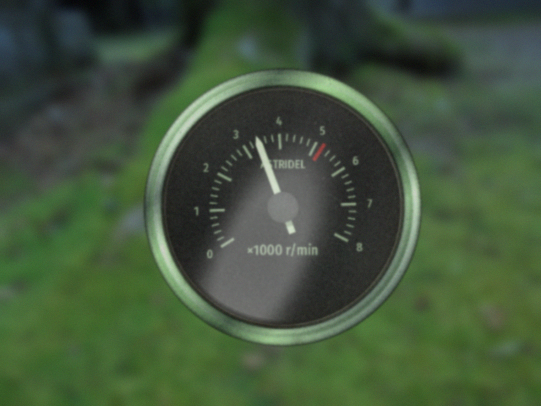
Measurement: 3400 rpm
